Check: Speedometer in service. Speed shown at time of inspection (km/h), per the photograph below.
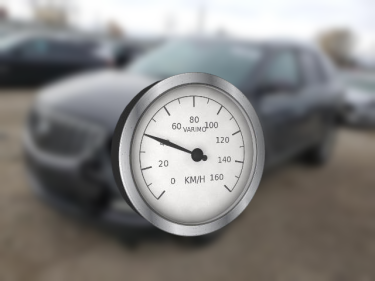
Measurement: 40 km/h
